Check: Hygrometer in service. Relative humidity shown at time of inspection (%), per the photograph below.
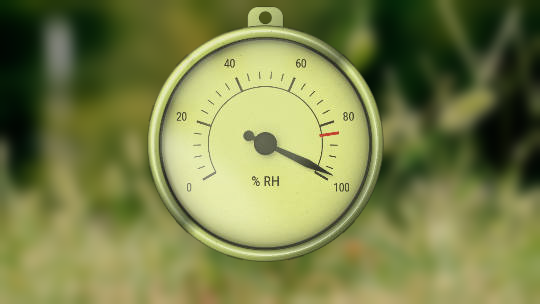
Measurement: 98 %
